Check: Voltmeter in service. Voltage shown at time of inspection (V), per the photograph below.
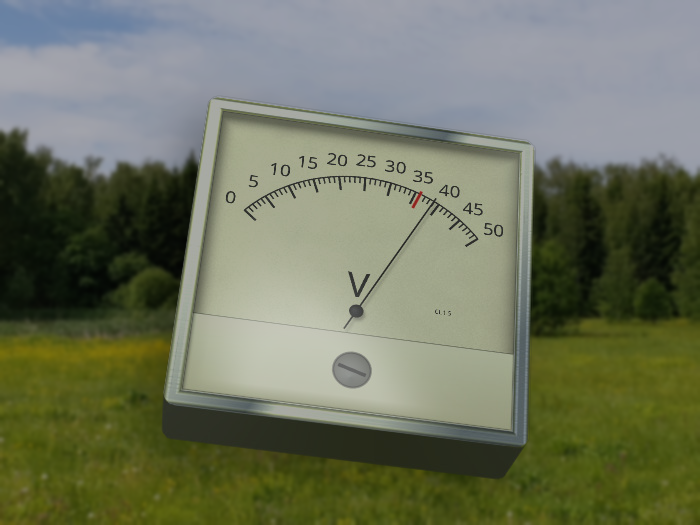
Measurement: 39 V
